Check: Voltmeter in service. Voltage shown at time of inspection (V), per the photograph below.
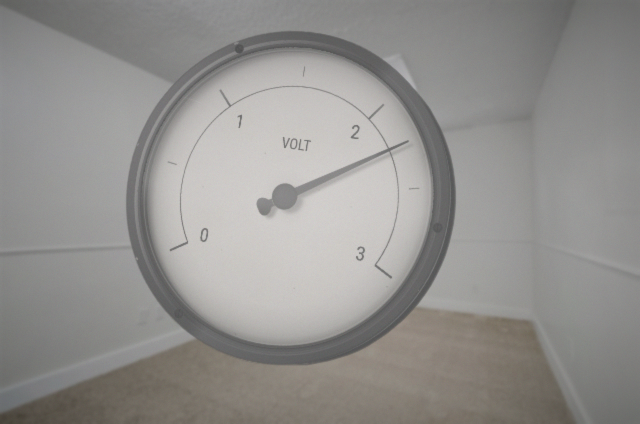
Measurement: 2.25 V
